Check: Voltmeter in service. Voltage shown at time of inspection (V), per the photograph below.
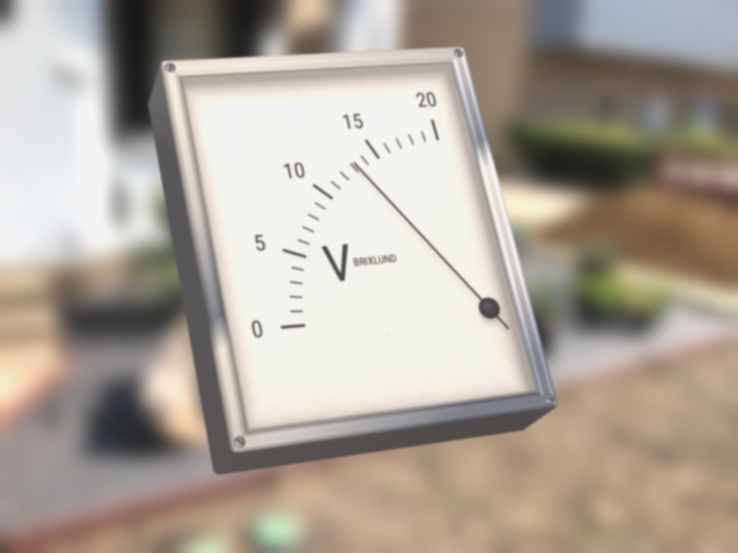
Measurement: 13 V
